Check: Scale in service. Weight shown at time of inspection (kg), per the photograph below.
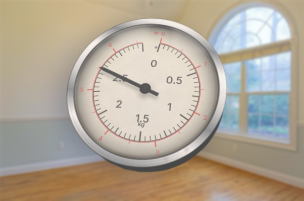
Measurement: 2.5 kg
